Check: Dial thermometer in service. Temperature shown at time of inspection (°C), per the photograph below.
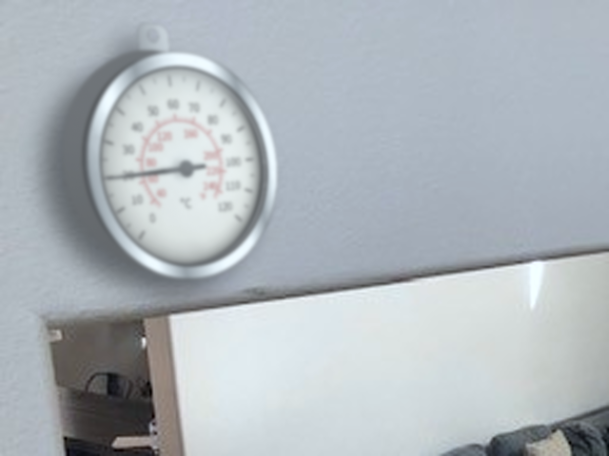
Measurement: 20 °C
